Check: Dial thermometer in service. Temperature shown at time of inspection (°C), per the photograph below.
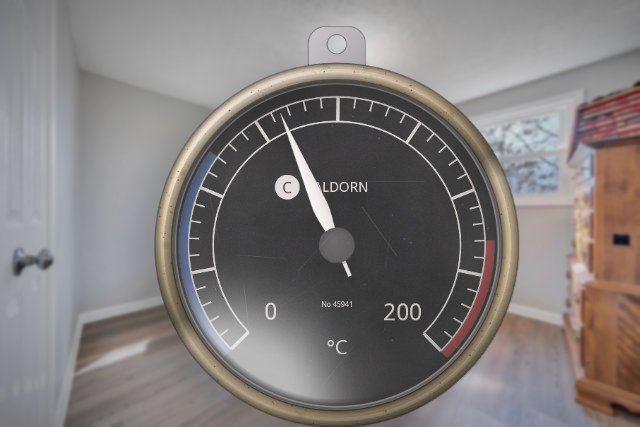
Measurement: 82.5 °C
